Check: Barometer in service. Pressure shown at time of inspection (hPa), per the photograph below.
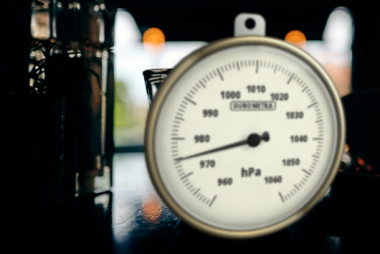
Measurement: 975 hPa
